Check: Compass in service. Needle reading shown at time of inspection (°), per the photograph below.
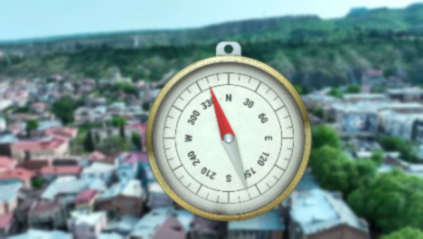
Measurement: 340 °
